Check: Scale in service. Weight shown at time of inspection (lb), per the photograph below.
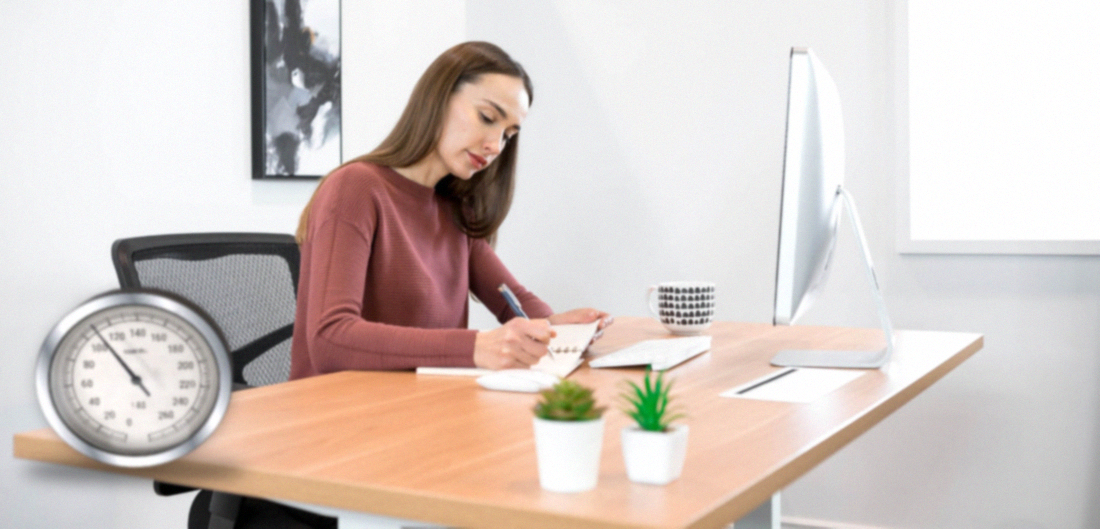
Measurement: 110 lb
